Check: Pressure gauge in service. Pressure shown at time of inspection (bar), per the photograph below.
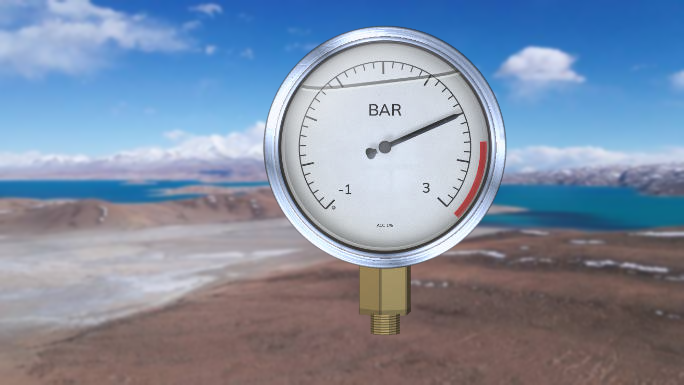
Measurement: 2 bar
